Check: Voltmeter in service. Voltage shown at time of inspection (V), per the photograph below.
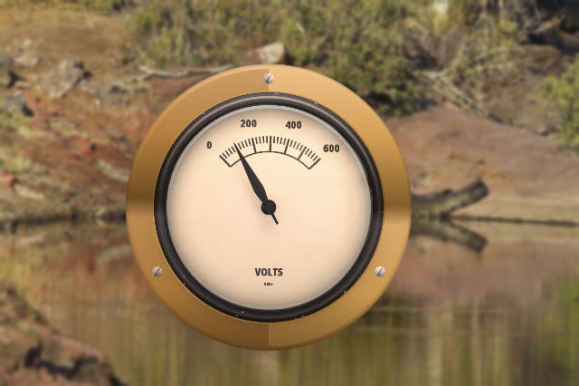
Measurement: 100 V
